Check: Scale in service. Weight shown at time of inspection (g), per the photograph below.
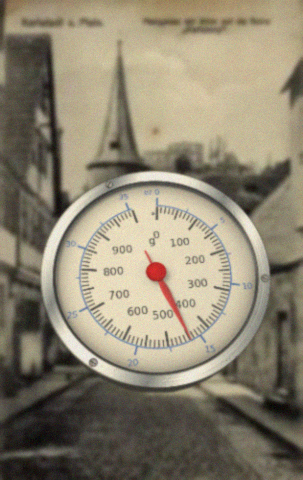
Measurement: 450 g
